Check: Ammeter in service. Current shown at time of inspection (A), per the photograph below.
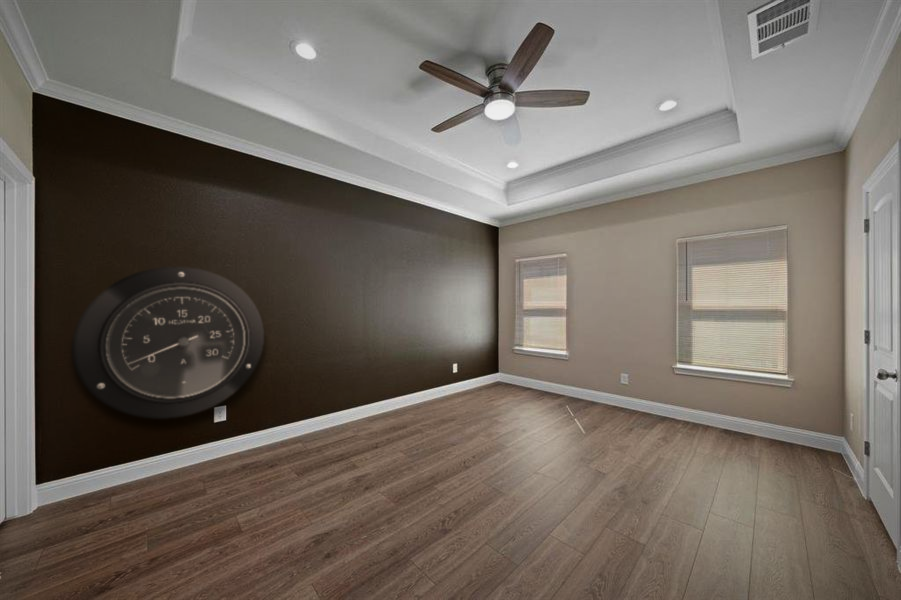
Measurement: 1 A
